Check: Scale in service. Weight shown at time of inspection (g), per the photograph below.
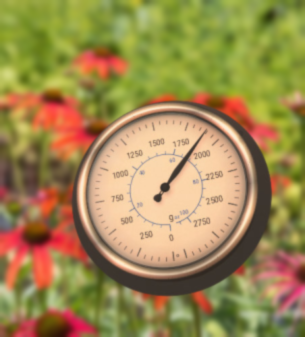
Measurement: 1900 g
